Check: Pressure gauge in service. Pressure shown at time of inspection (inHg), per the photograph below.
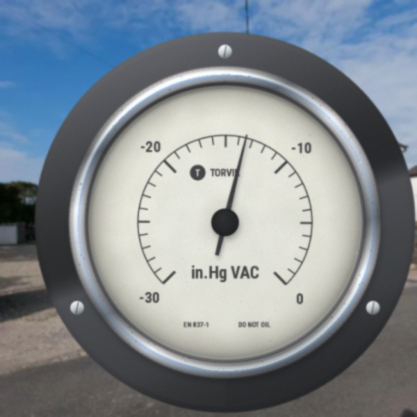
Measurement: -13.5 inHg
